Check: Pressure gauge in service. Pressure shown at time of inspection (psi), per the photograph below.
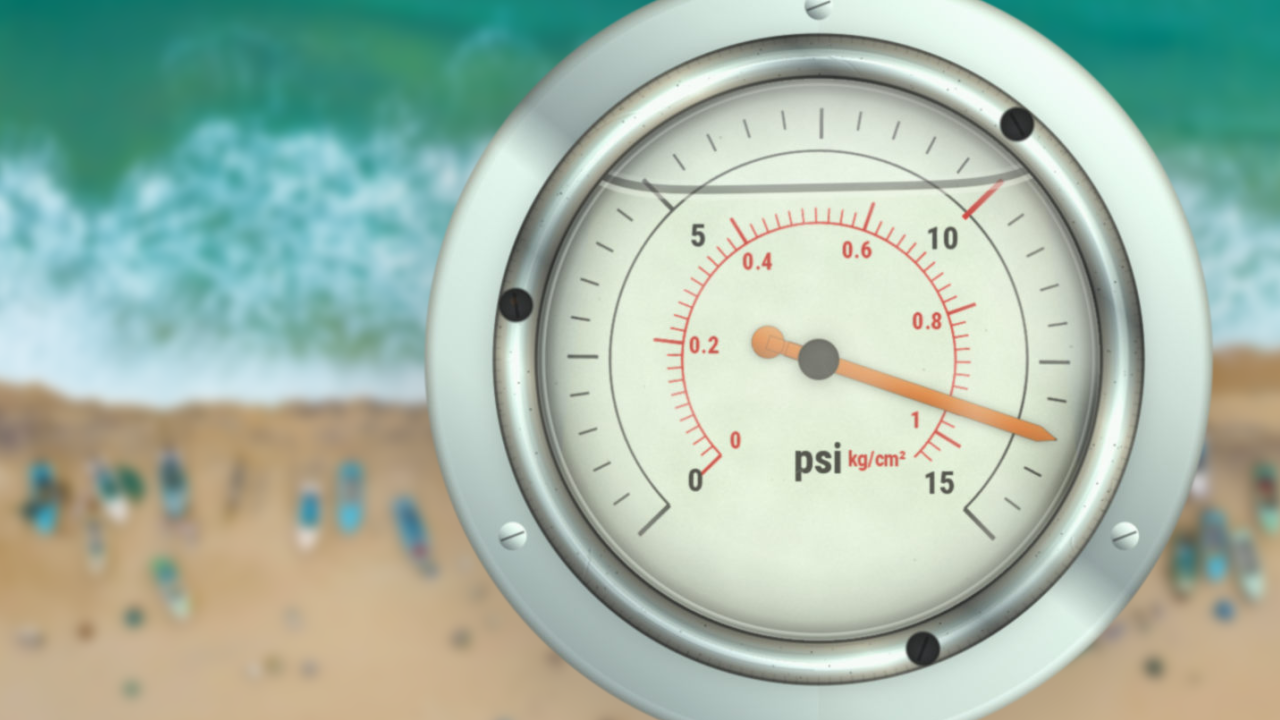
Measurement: 13.5 psi
